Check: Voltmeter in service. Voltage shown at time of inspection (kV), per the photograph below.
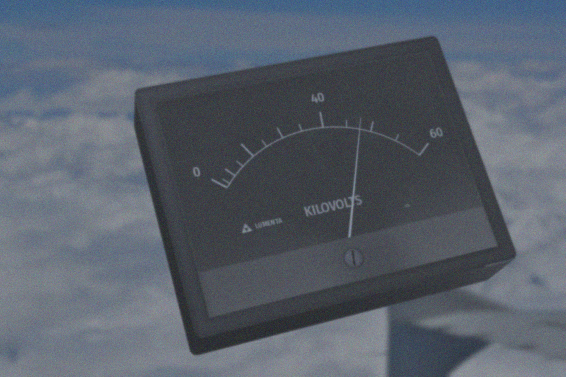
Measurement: 47.5 kV
